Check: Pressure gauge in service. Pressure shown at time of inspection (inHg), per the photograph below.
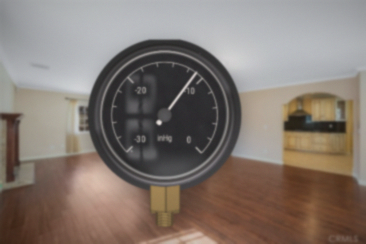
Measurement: -11 inHg
